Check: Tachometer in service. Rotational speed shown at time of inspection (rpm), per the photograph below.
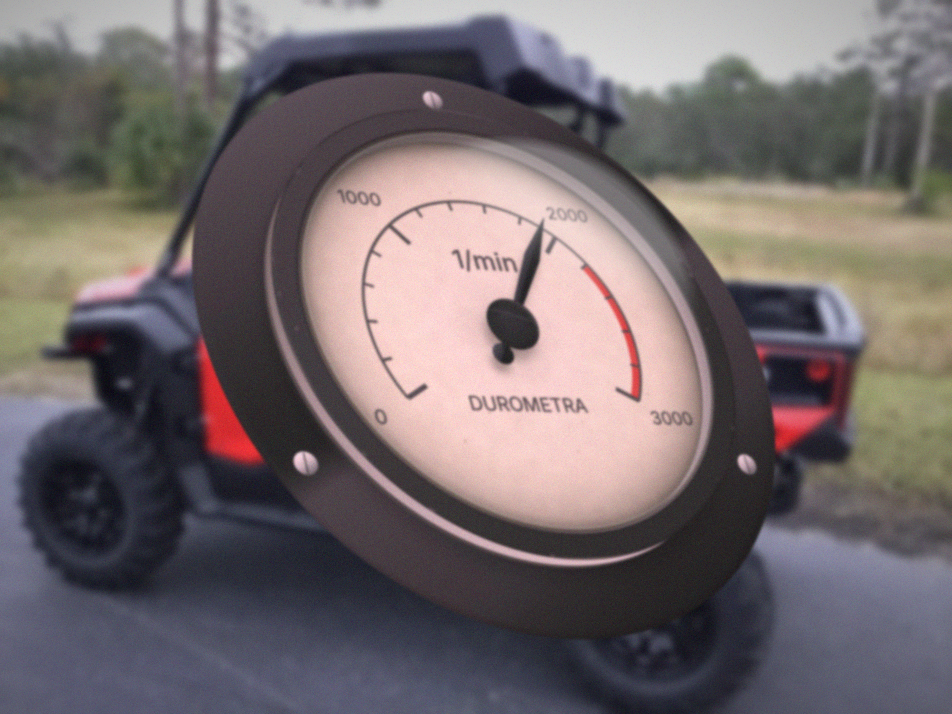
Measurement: 1900 rpm
